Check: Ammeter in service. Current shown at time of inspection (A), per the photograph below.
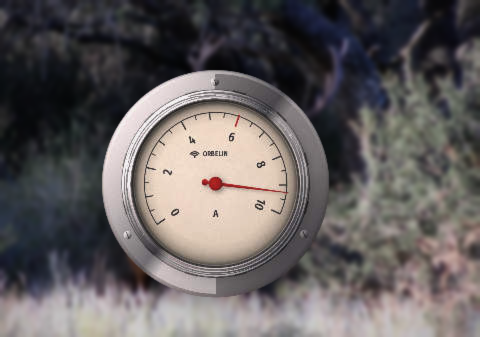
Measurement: 9.25 A
